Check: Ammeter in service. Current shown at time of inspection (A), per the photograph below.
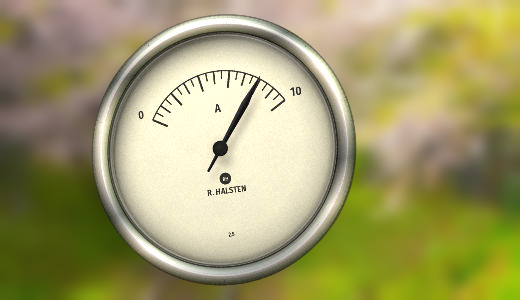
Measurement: 8 A
